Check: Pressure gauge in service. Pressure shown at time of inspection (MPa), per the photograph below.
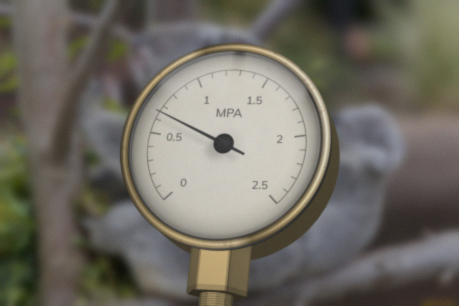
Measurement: 0.65 MPa
